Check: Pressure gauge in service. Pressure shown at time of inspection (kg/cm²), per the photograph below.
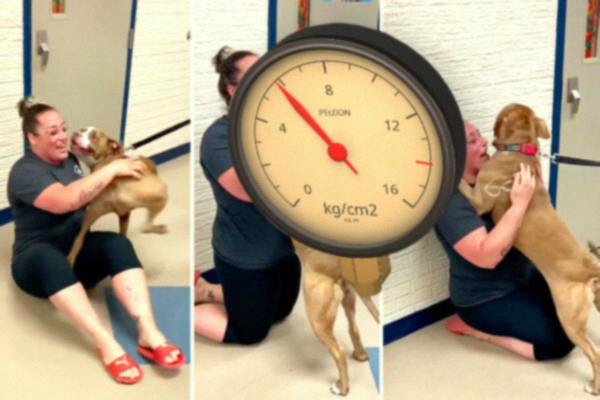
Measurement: 6 kg/cm²
